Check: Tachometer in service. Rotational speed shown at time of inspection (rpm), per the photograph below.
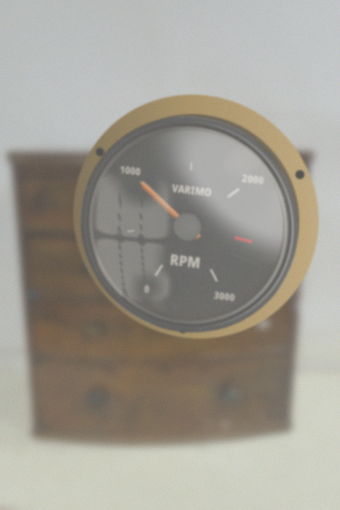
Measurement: 1000 rpm
